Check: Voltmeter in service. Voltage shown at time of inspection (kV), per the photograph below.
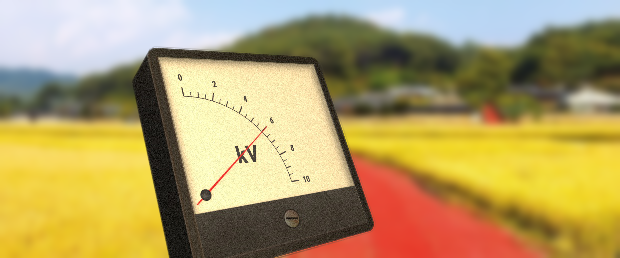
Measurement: 6 kV
